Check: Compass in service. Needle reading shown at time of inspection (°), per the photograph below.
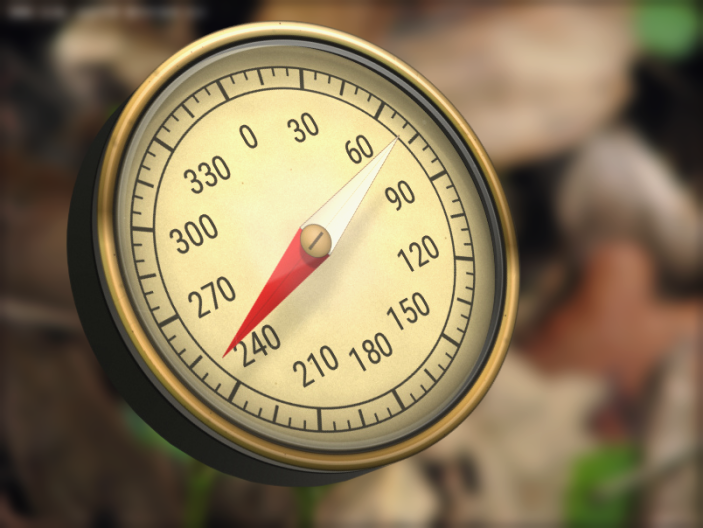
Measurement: 250 °
